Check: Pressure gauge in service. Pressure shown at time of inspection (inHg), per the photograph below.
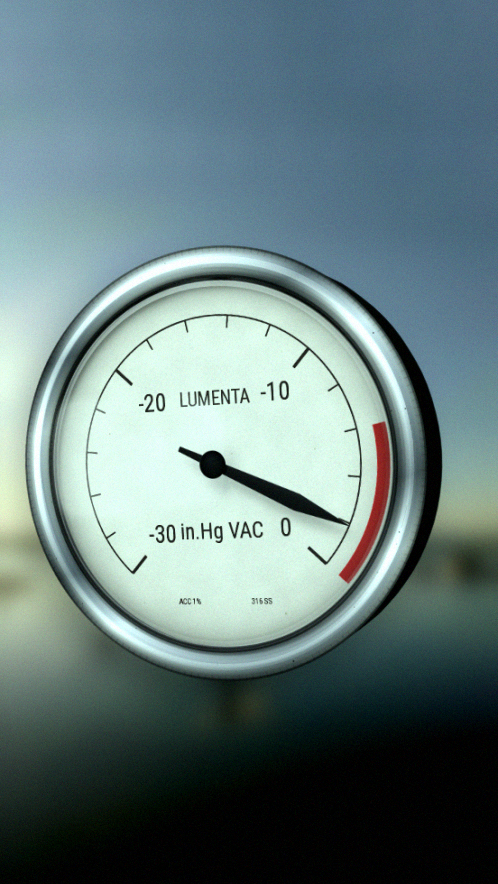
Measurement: -2 inHg
